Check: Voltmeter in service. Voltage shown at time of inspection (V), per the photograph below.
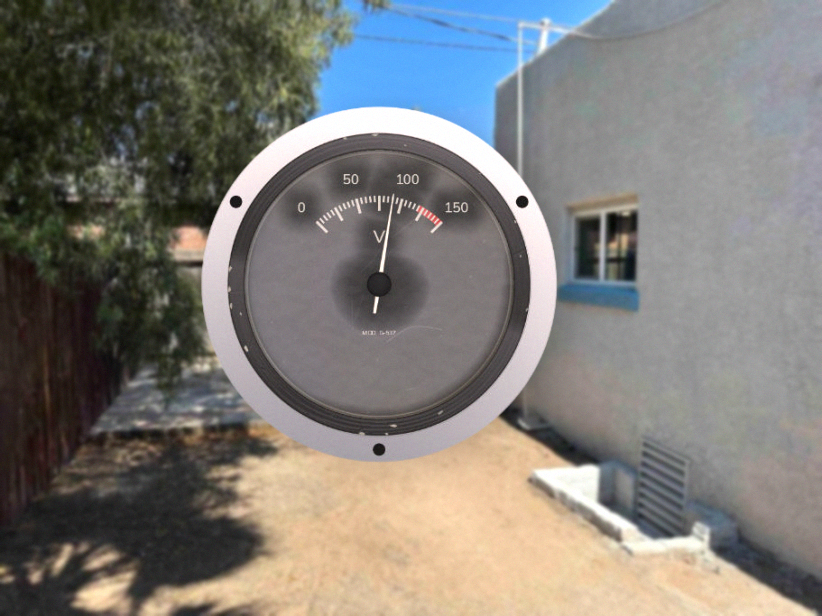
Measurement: 90 V
